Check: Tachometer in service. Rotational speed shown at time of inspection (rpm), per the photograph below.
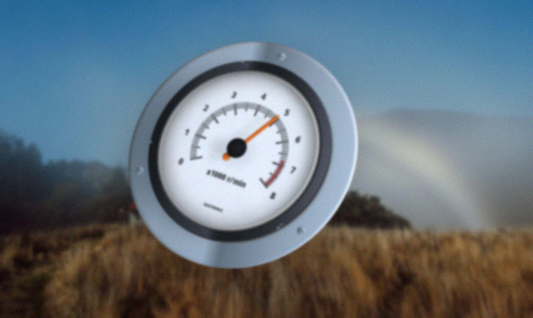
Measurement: 5000 rpm
